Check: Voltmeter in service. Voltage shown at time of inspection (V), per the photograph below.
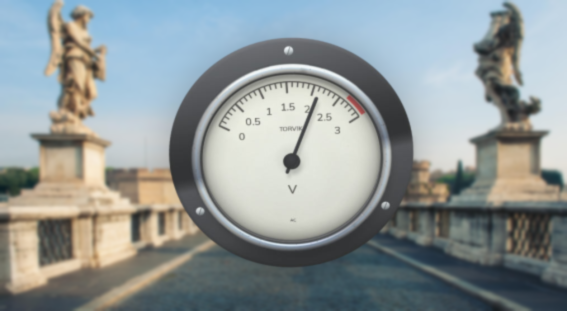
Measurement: 2.1 V
